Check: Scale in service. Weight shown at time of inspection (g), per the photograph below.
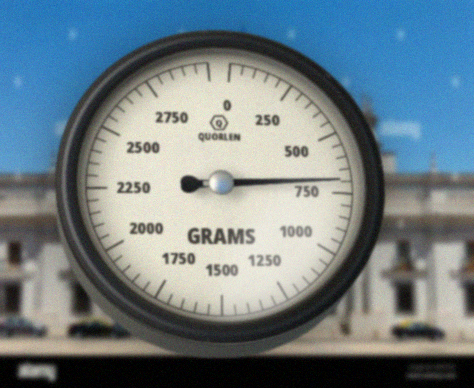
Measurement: 700 g
